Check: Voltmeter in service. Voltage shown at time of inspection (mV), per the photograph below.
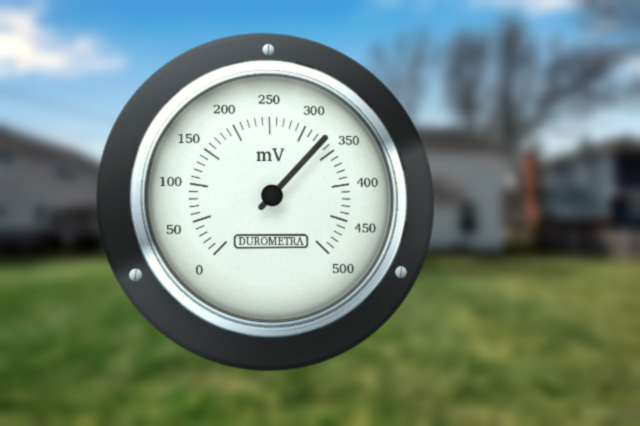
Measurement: 330 mV
